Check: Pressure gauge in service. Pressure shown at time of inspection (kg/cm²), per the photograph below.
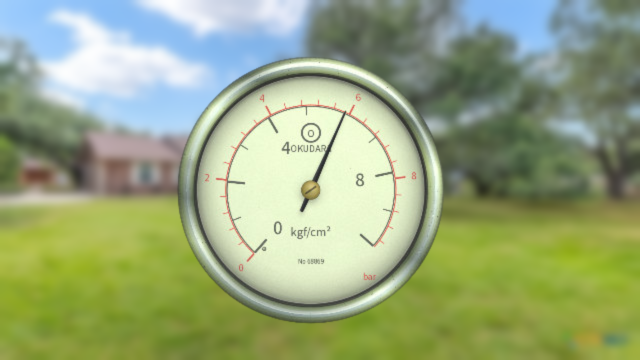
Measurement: 6 kg/cm²
